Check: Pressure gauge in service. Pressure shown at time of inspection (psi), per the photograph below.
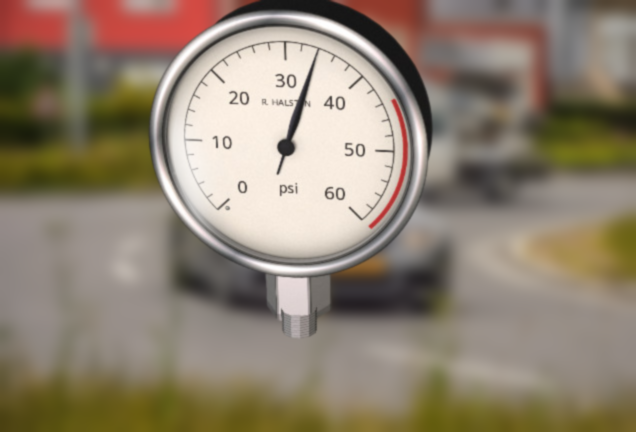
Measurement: 34 psi
